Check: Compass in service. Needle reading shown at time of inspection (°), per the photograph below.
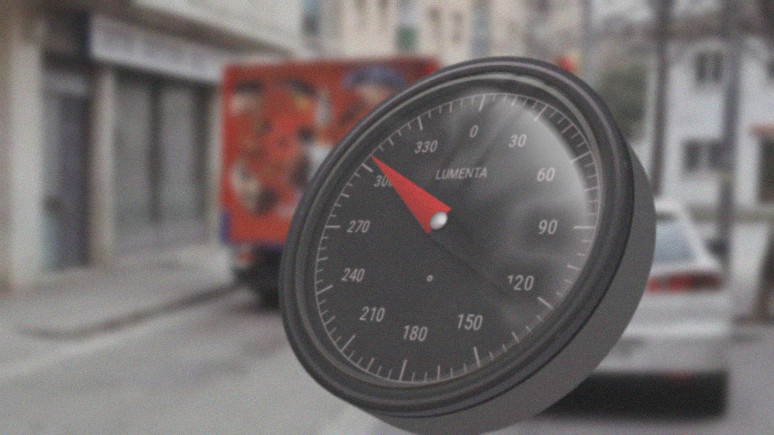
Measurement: 305 °
